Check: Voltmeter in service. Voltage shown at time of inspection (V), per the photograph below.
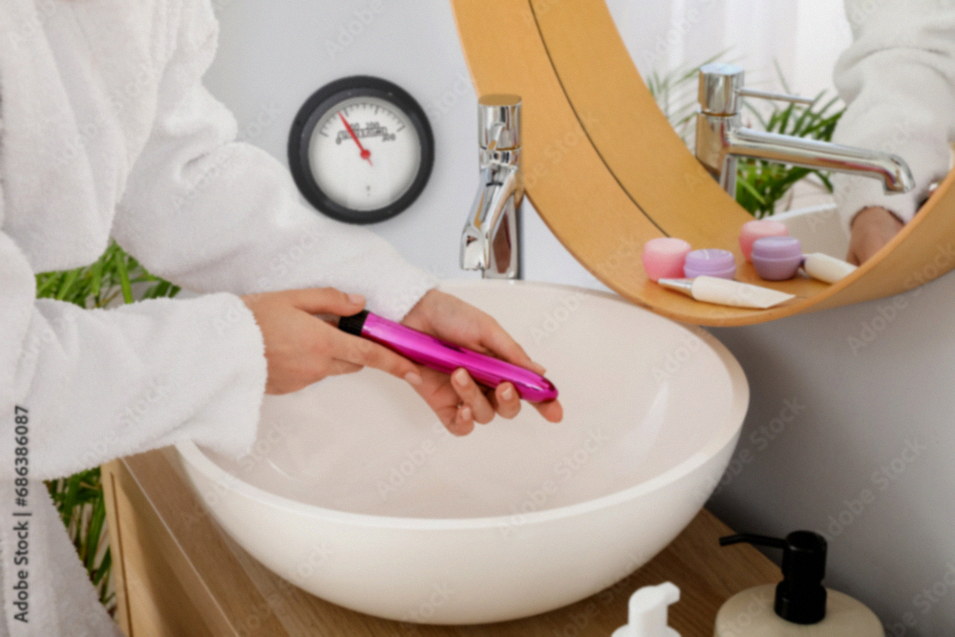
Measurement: 80 V
